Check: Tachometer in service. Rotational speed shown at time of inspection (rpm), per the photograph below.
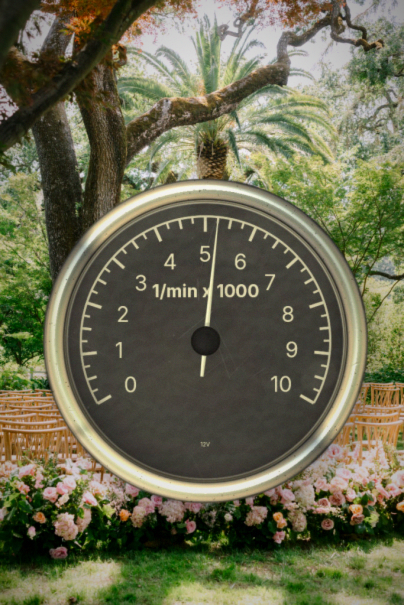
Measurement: 5250 rpm
